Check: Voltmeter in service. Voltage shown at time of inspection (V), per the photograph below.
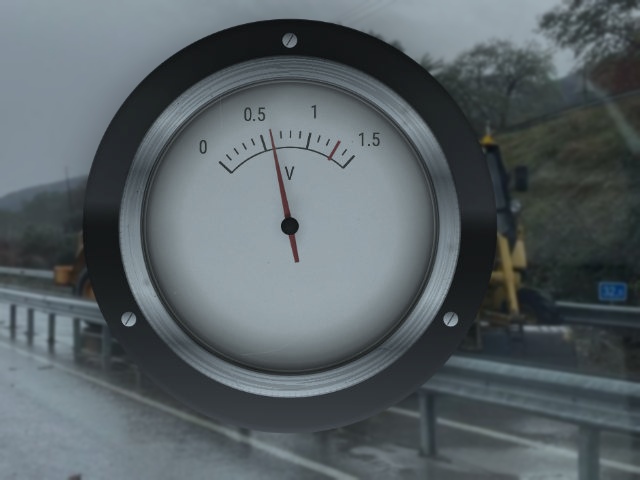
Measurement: 0.6 V
